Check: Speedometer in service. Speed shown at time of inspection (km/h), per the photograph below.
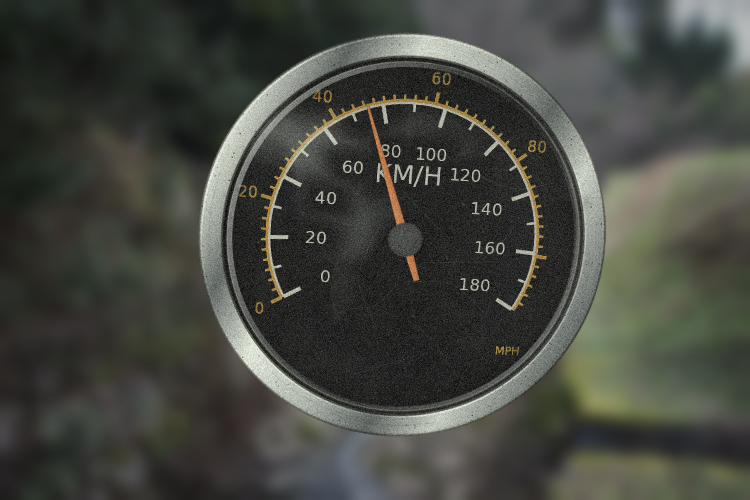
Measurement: 75 km/h
